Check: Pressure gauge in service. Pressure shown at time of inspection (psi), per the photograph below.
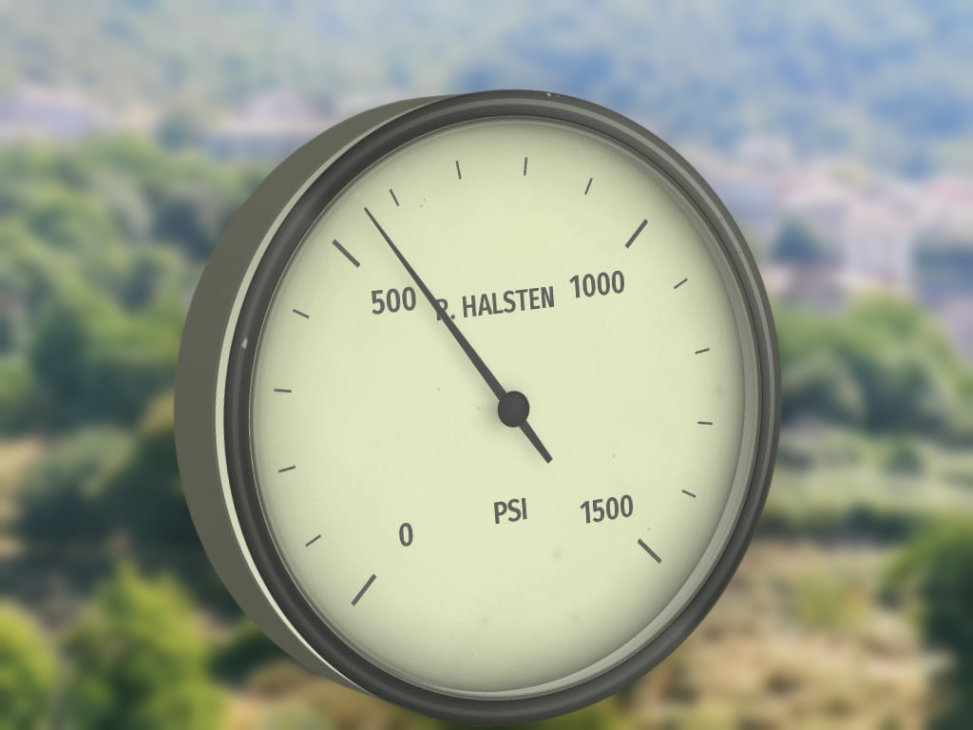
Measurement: 550 psi
